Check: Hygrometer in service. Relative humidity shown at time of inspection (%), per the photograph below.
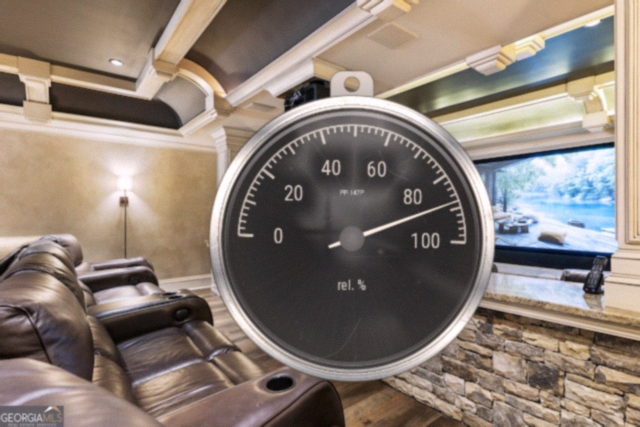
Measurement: 88 %
